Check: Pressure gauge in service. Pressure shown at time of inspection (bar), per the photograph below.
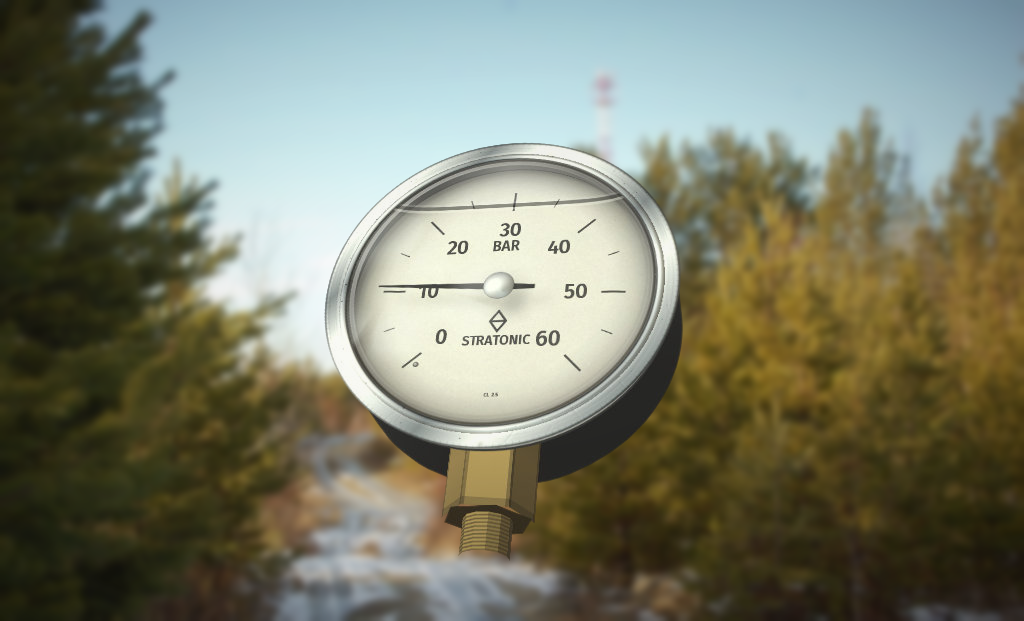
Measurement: 10 bar
